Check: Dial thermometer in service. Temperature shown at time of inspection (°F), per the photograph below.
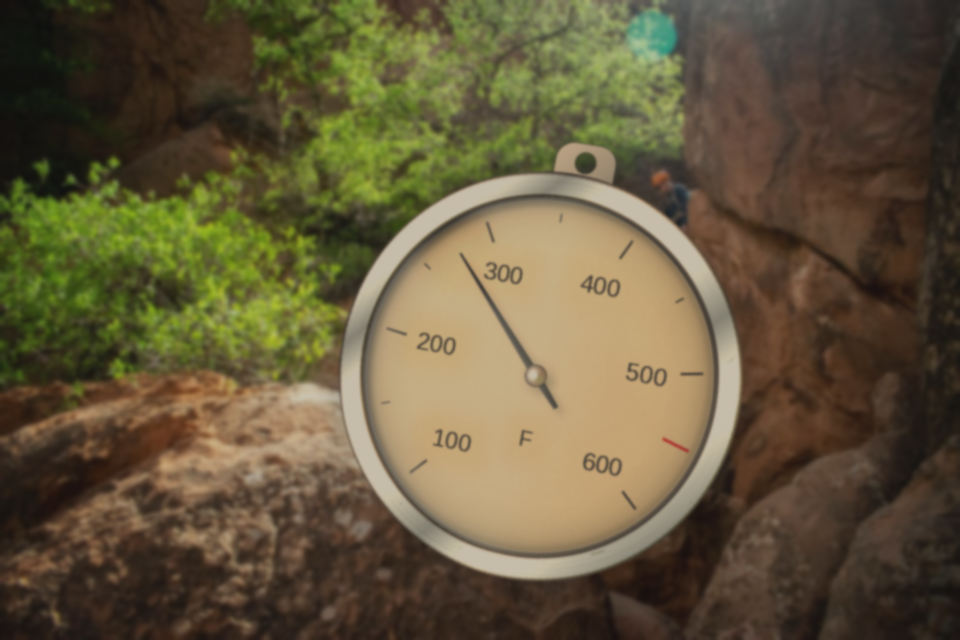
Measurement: 275 °F
